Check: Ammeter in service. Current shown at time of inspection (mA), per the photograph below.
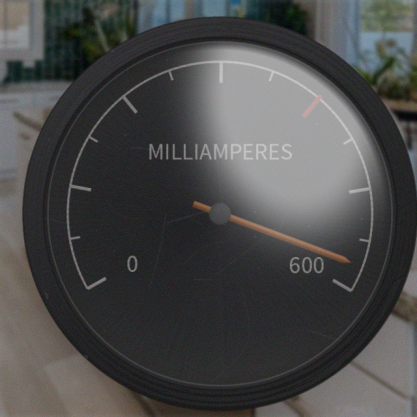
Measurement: 575 mA
